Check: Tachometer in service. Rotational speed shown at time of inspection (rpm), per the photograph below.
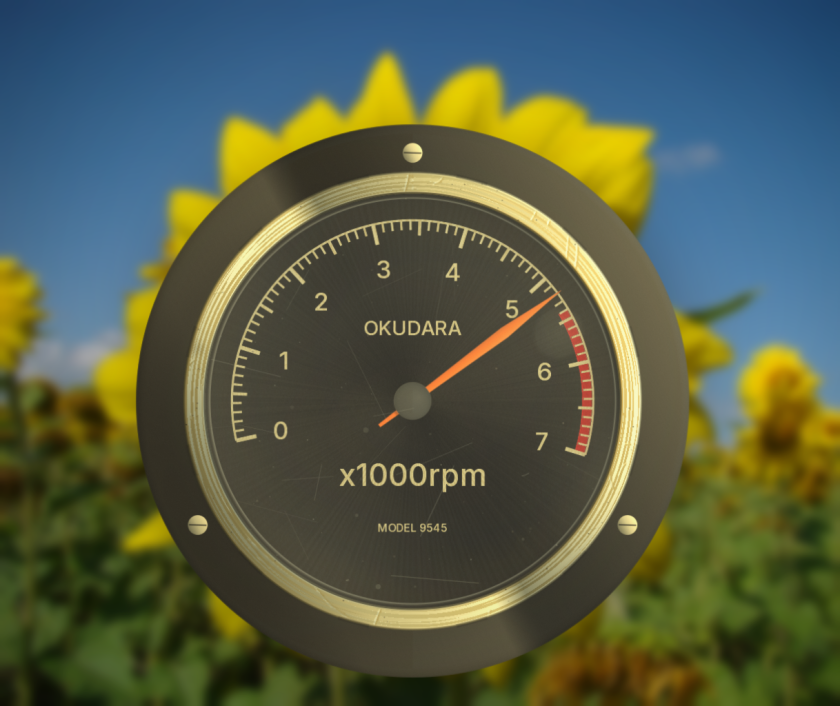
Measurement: 5200 rpm
